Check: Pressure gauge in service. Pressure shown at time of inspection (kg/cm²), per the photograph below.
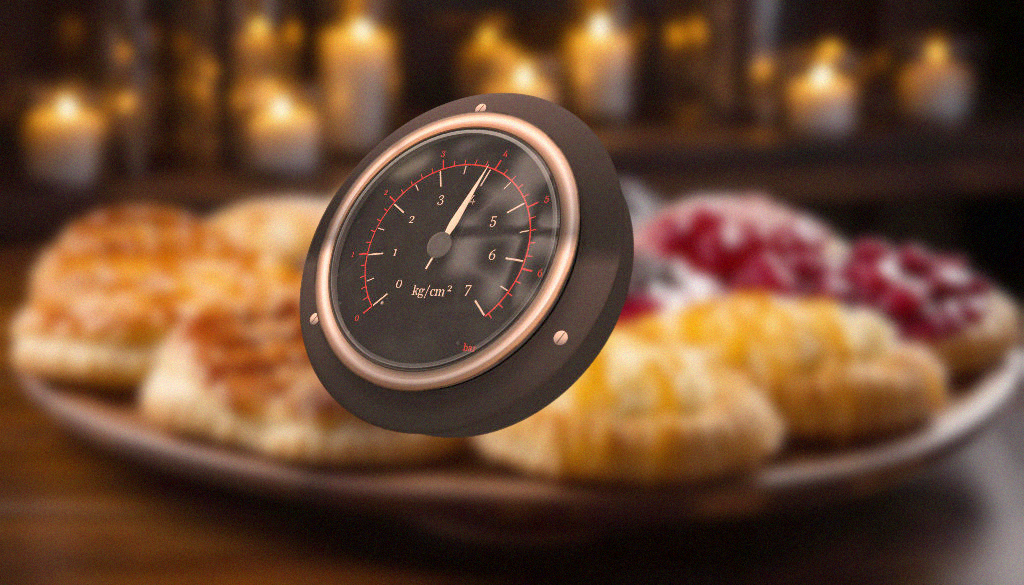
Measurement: 4 kg/cm²
